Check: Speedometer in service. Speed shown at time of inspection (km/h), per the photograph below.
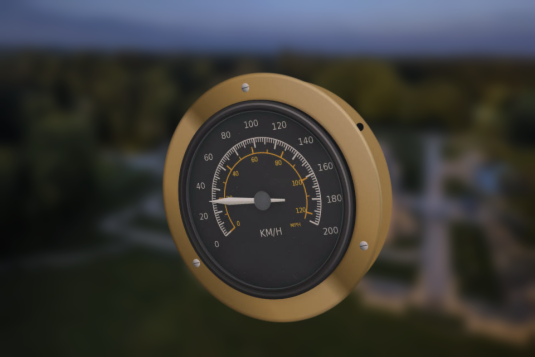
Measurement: 30 km/h
